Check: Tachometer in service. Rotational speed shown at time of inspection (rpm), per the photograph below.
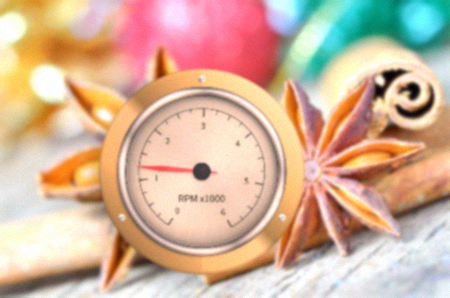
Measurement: 1250 rpm
